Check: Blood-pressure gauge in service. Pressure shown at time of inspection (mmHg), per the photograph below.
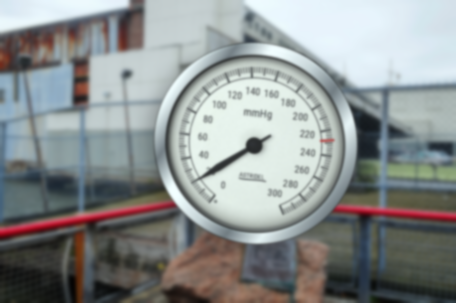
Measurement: 20 mmHg
